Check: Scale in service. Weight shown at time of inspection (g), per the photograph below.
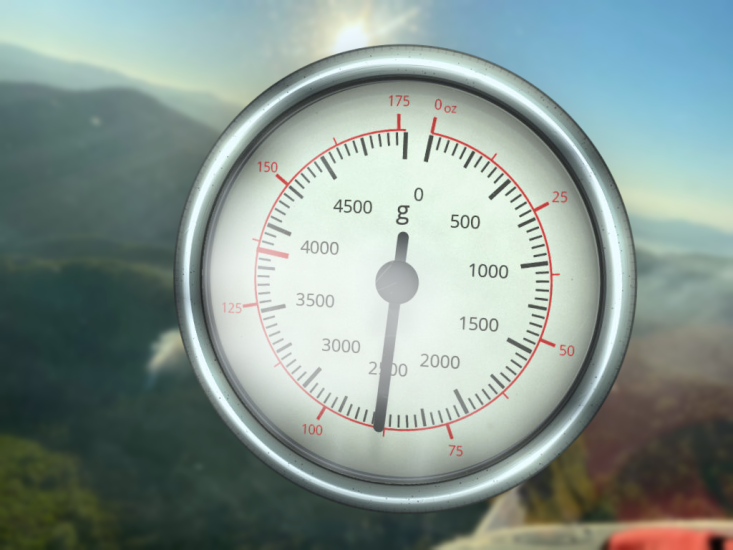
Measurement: 2500 g
